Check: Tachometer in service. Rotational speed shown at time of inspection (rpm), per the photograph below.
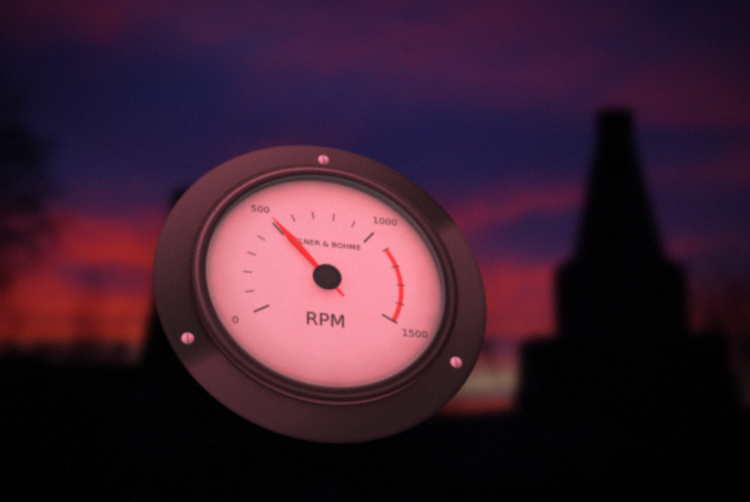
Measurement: 500 rpm
